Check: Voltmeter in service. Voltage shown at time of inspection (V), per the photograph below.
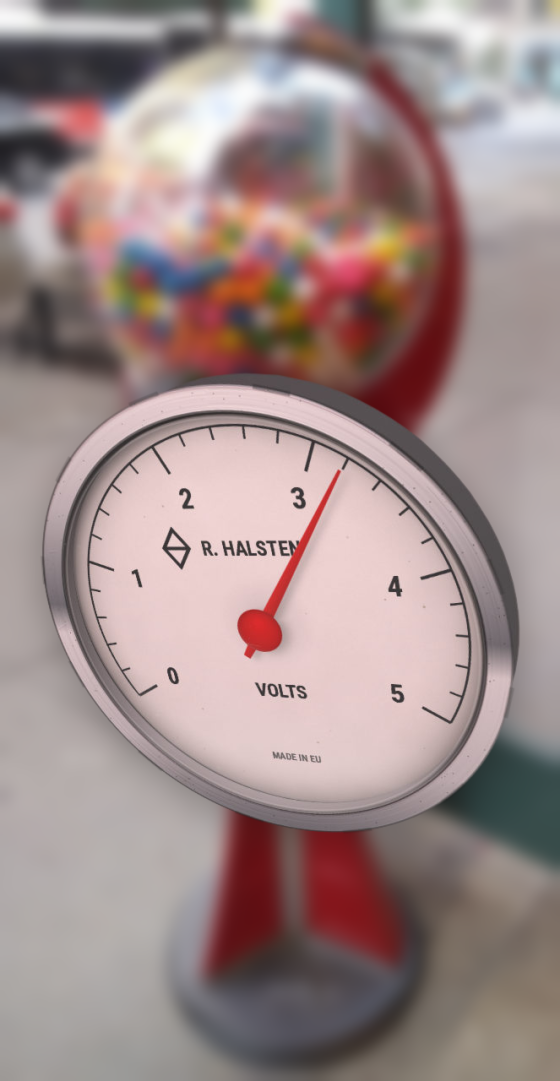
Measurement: 3.2 V
